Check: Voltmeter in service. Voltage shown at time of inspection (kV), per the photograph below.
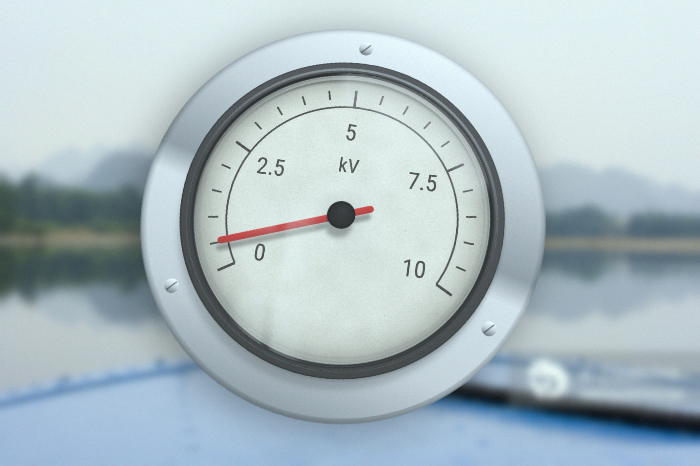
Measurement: 0.5 kV
